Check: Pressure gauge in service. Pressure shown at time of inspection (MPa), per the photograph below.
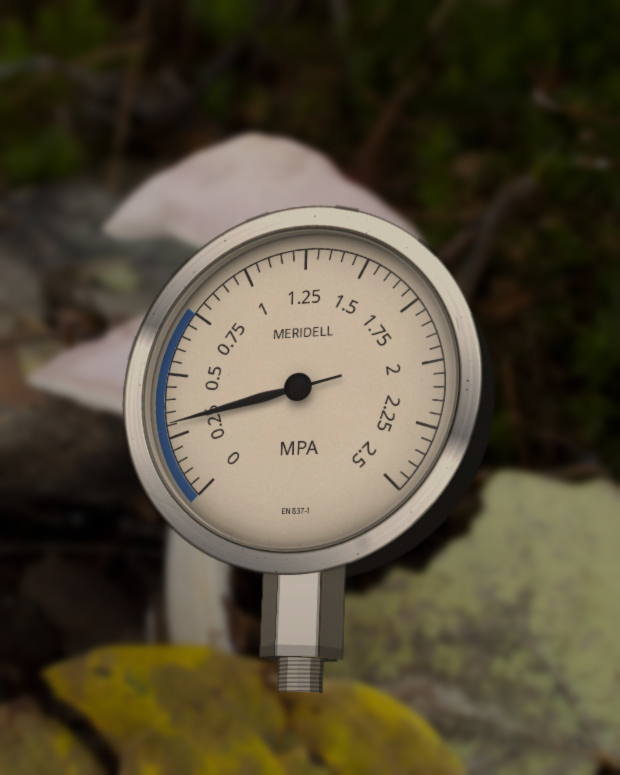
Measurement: 0.3 MPa
